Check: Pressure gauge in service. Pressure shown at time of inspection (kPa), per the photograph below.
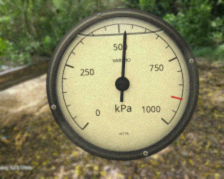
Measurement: 525 kPa
